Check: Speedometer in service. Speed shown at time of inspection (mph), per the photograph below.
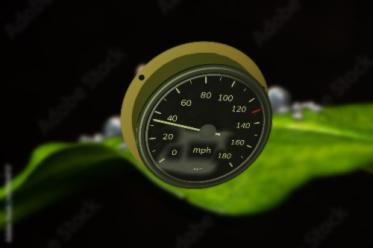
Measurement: 35 mph
